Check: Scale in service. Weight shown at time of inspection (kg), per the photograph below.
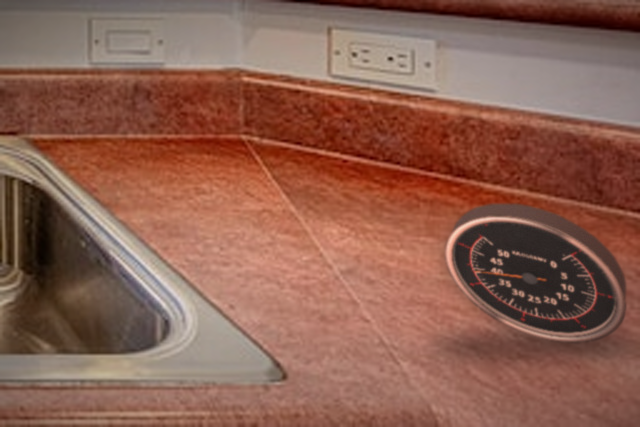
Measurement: 40 kg
